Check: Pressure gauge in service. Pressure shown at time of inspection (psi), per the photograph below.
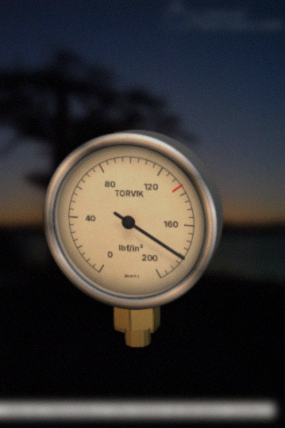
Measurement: 180 psi
